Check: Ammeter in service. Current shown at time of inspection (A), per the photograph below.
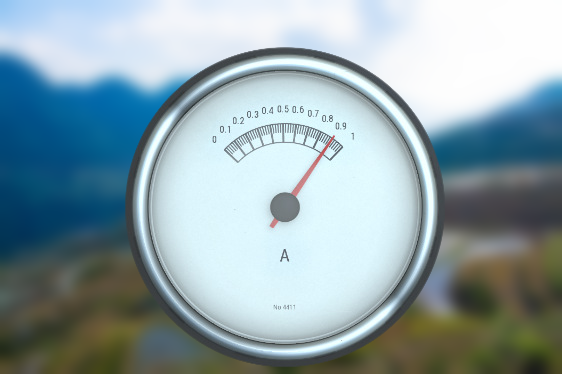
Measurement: 0.9 A
